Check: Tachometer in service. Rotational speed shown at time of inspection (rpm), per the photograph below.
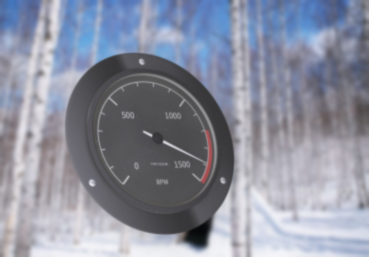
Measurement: 1400 rpm
